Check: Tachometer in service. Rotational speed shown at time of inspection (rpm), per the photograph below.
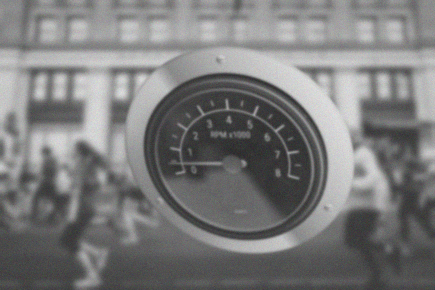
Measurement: 500 rpm
